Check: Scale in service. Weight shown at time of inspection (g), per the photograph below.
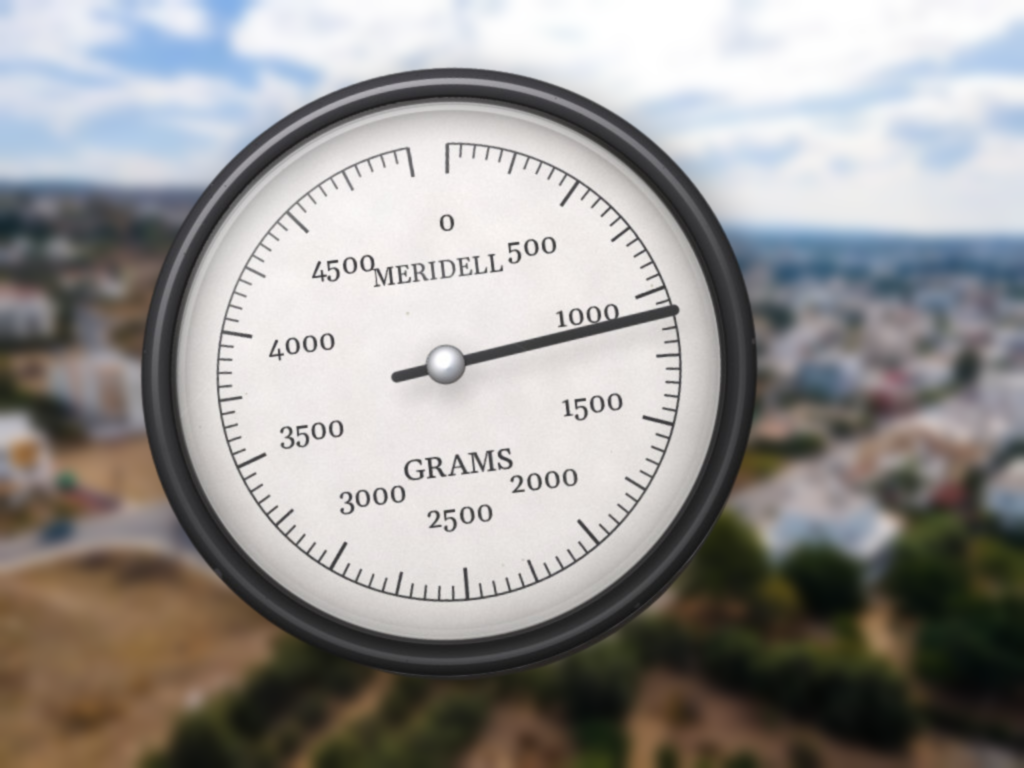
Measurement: 1100 g
